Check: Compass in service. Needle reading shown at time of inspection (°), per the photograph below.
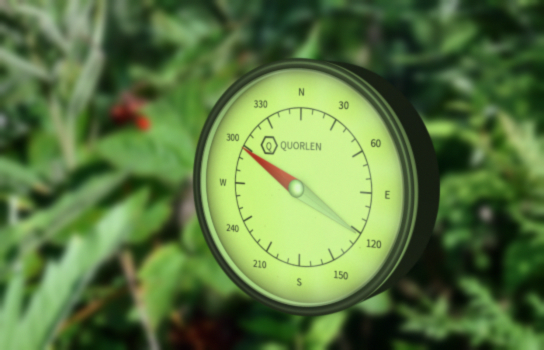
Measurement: 300 °
